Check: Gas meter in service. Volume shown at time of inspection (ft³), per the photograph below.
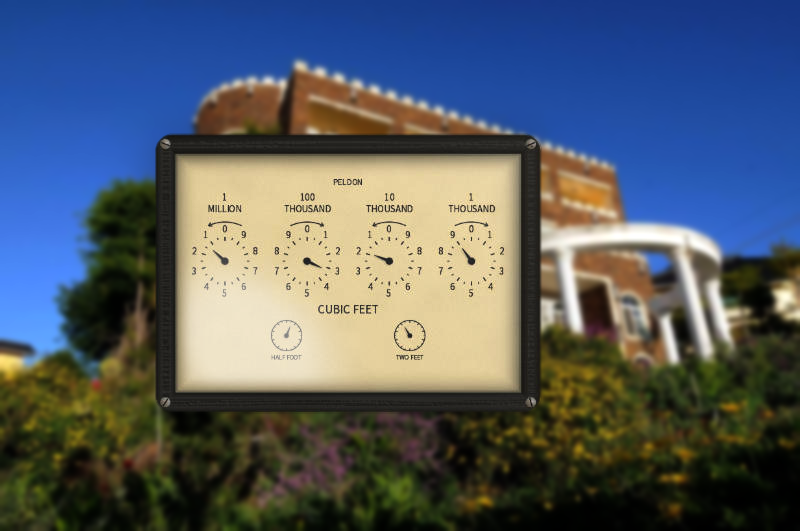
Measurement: 131900 ft³
